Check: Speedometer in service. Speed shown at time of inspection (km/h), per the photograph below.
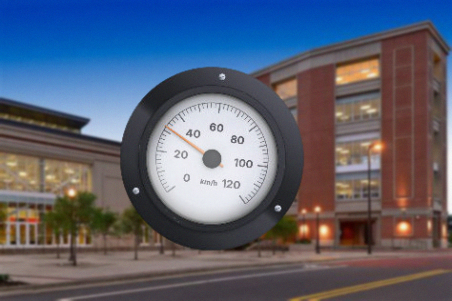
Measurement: 32 km/h
